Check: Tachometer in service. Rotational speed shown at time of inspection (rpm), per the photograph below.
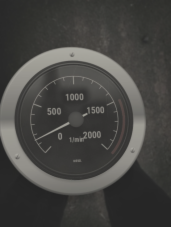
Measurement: 150 rpm
